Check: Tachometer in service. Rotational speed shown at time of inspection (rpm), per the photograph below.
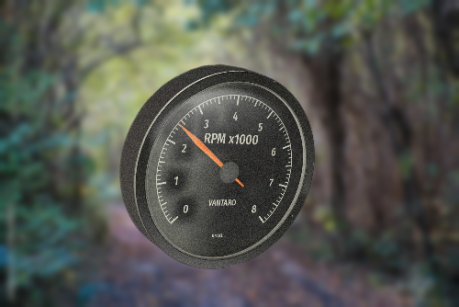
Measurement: 2400 rpm
